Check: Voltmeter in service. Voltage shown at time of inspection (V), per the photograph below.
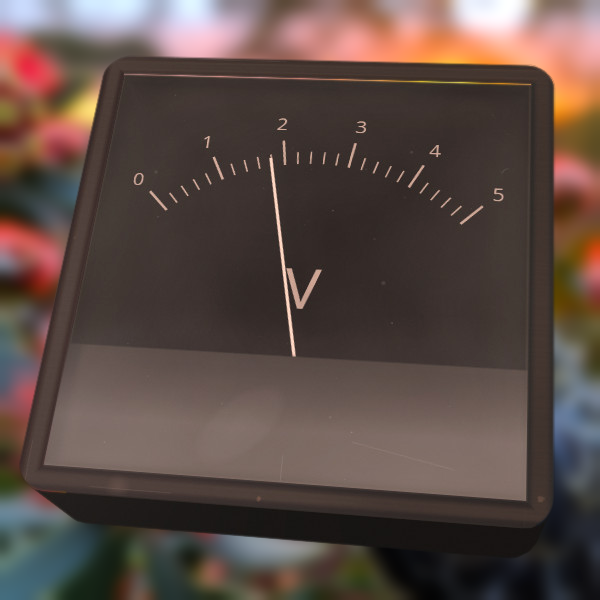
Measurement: 1.8 V
